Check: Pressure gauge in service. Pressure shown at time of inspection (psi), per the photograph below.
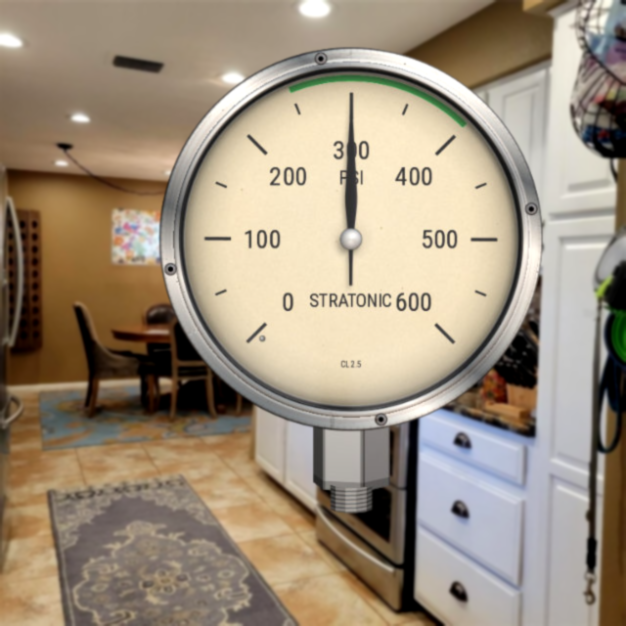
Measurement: 300 psi
